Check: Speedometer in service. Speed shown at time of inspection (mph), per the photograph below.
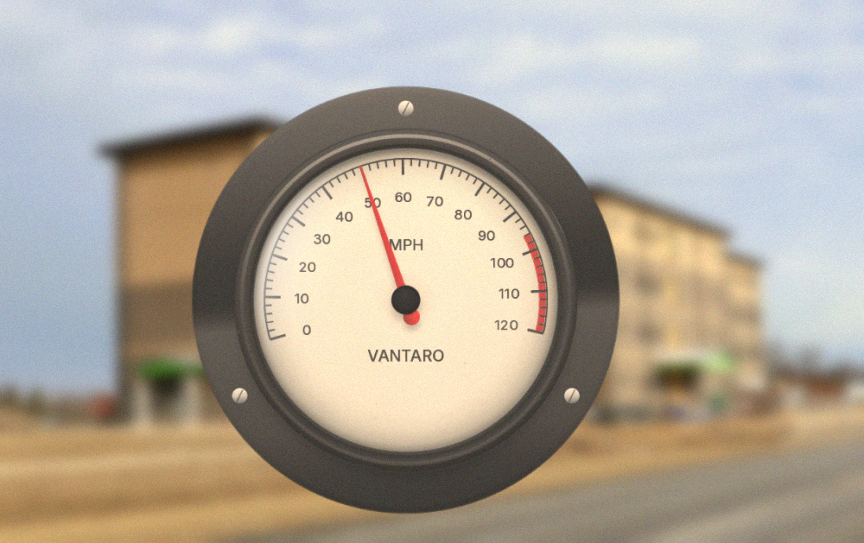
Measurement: 50 mph
